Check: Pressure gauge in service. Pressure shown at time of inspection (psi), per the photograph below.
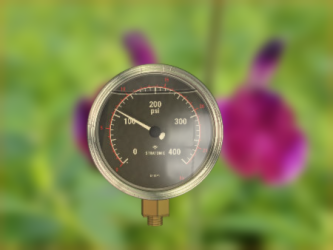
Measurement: 110 psi
